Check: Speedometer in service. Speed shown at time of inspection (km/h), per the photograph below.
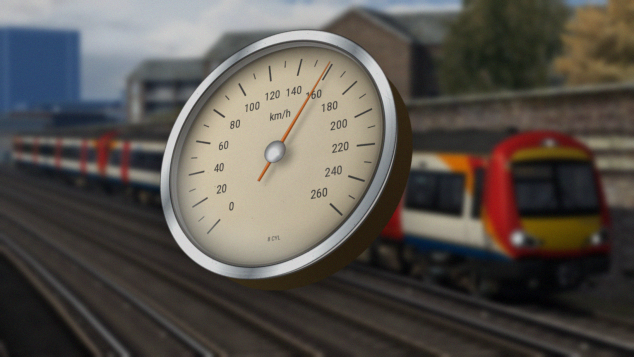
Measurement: 160 km/h
